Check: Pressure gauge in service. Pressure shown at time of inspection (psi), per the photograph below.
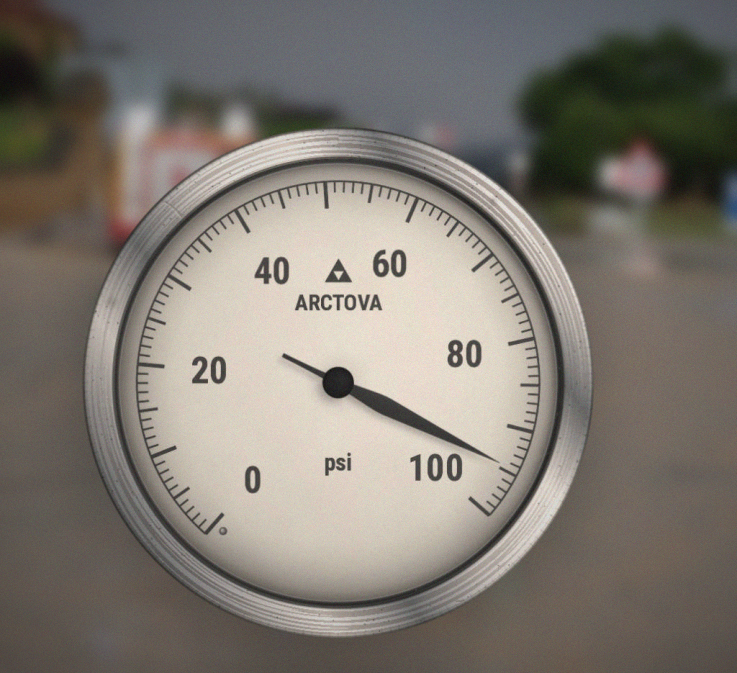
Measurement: 94.5 psi
